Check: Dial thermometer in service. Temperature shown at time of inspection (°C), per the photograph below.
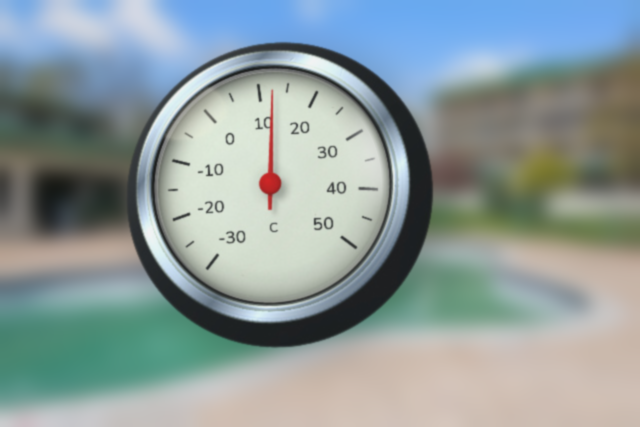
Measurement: 12.5 °C
